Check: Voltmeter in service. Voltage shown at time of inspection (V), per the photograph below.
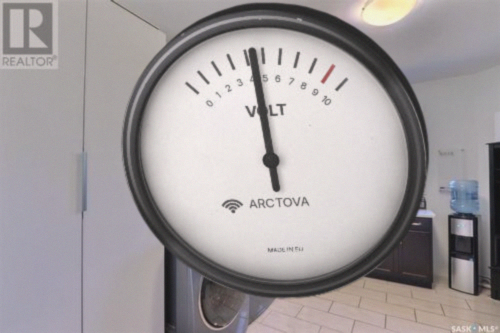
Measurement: 4.5 V
